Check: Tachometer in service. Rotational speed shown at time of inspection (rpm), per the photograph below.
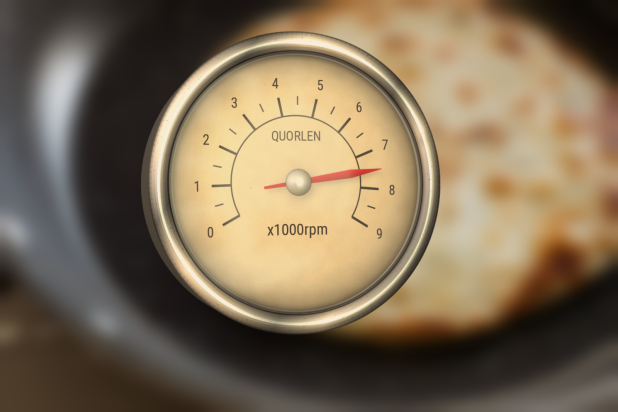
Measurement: 7500 rpm
